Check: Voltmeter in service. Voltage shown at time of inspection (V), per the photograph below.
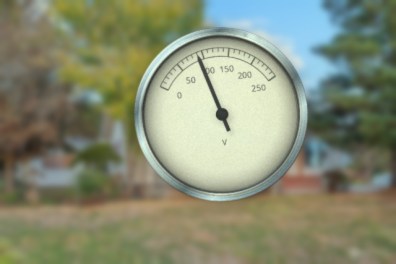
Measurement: 90 V
